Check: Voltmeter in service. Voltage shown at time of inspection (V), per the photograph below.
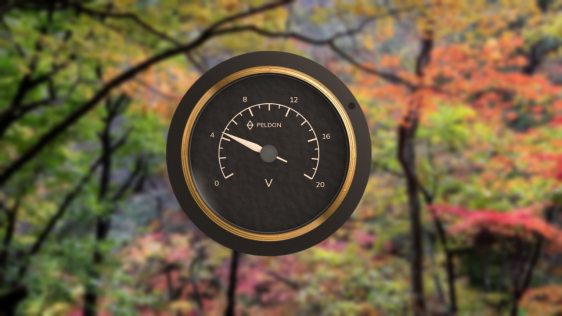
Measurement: 4.5 V
